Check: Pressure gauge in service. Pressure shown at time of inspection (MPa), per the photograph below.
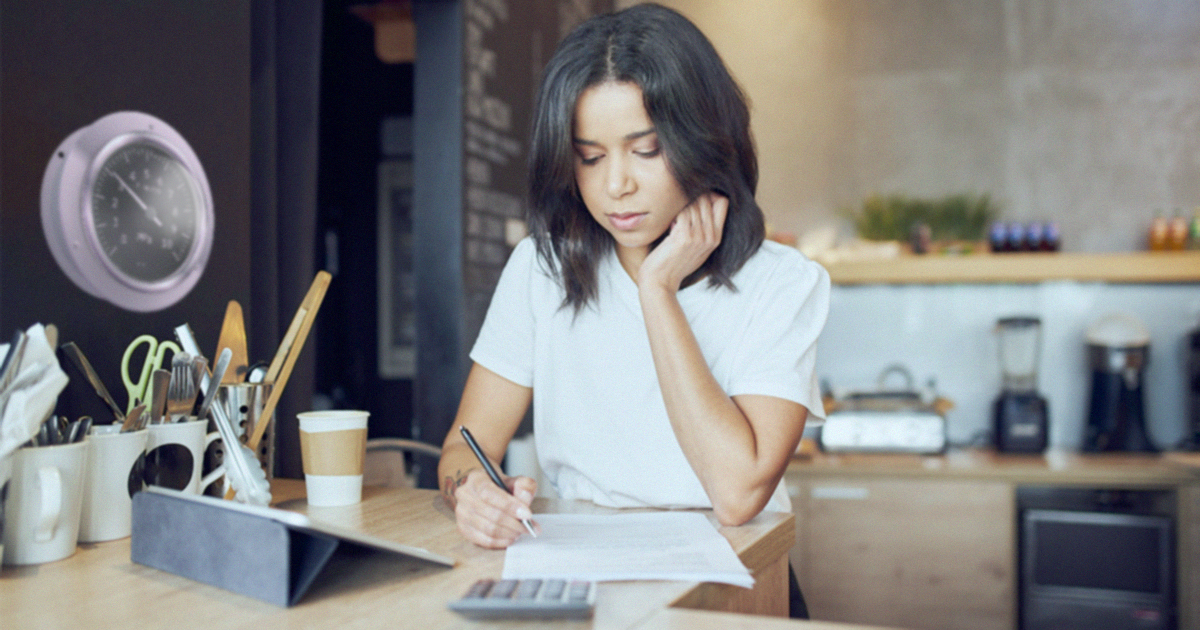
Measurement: 3 MPa
